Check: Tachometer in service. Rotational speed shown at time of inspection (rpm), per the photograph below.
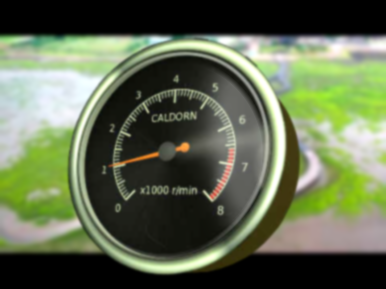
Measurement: 1000 rpm
